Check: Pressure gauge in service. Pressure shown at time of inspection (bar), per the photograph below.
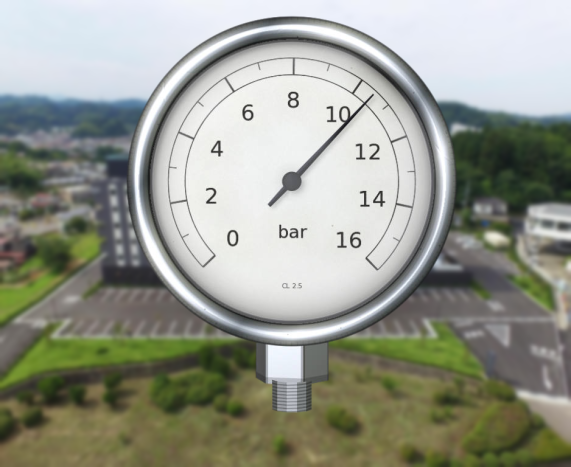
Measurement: 10.5 bar
